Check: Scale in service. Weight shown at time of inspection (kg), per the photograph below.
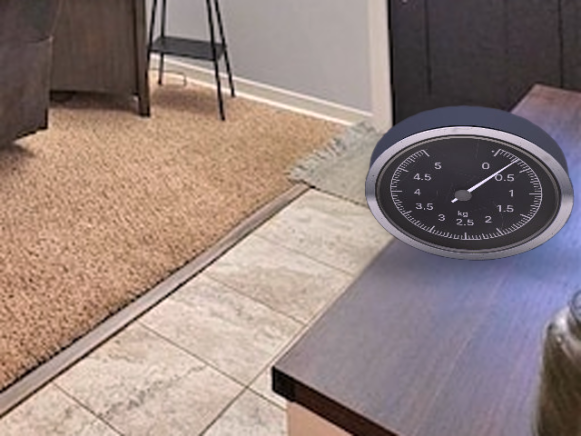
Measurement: 0.25 kg
